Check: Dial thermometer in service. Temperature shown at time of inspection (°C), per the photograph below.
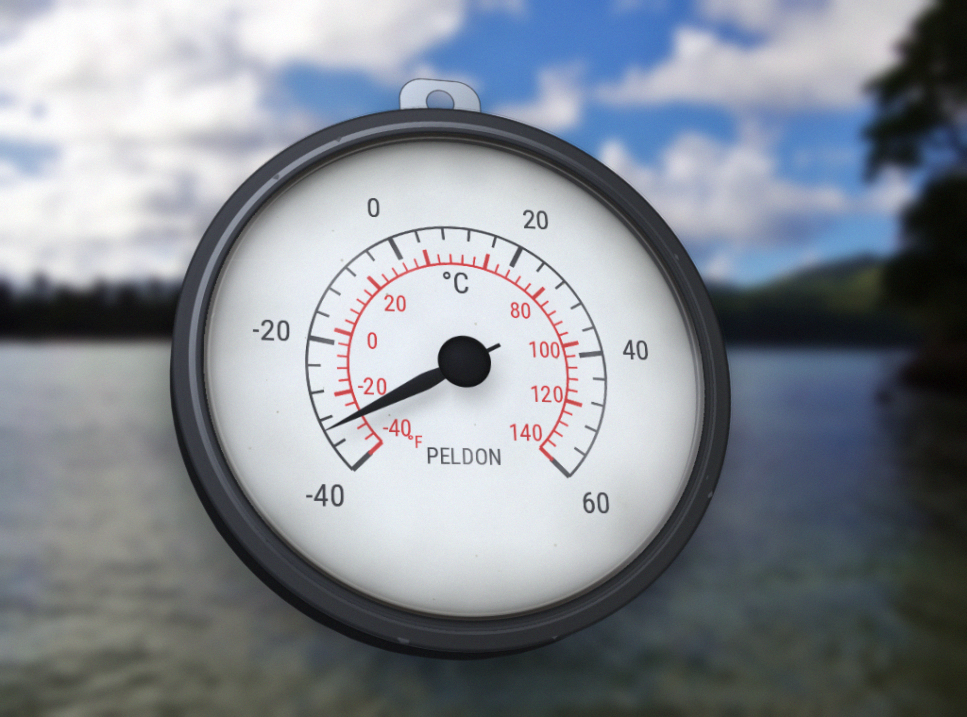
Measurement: -34 °C
